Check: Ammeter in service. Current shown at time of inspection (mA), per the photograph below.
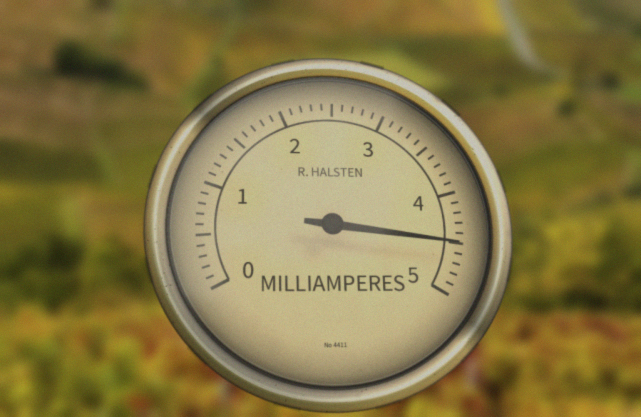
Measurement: 4.5 mA
